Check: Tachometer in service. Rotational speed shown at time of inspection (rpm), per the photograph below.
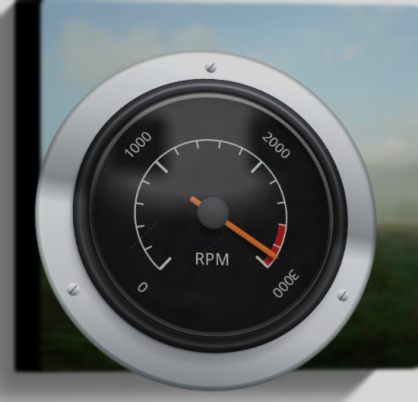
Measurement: 2900 rpm
